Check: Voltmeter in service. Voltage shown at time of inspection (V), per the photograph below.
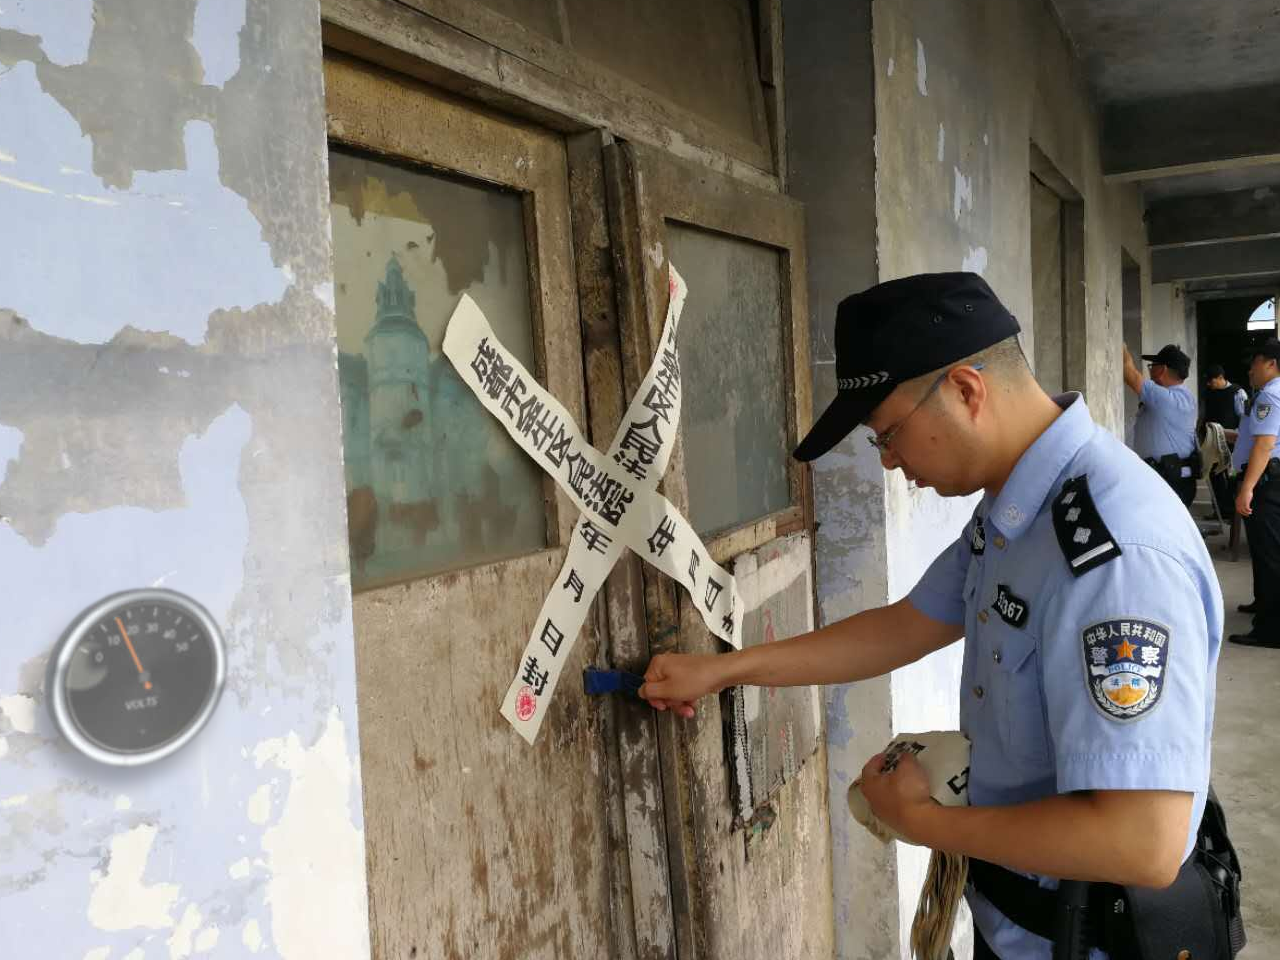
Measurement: 15 V
